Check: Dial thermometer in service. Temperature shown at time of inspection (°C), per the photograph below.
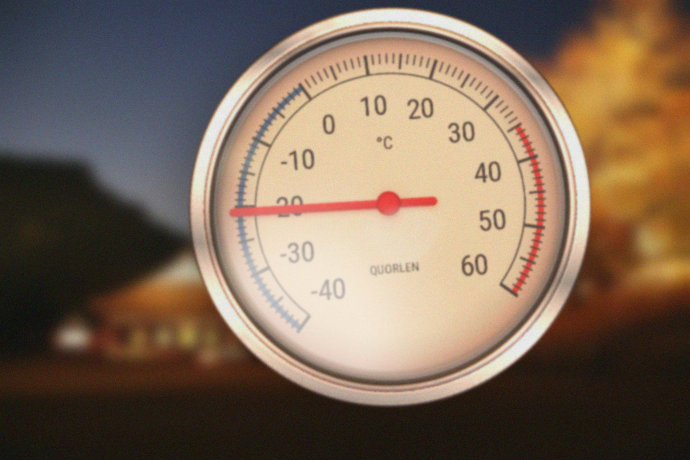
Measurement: -21 °C
